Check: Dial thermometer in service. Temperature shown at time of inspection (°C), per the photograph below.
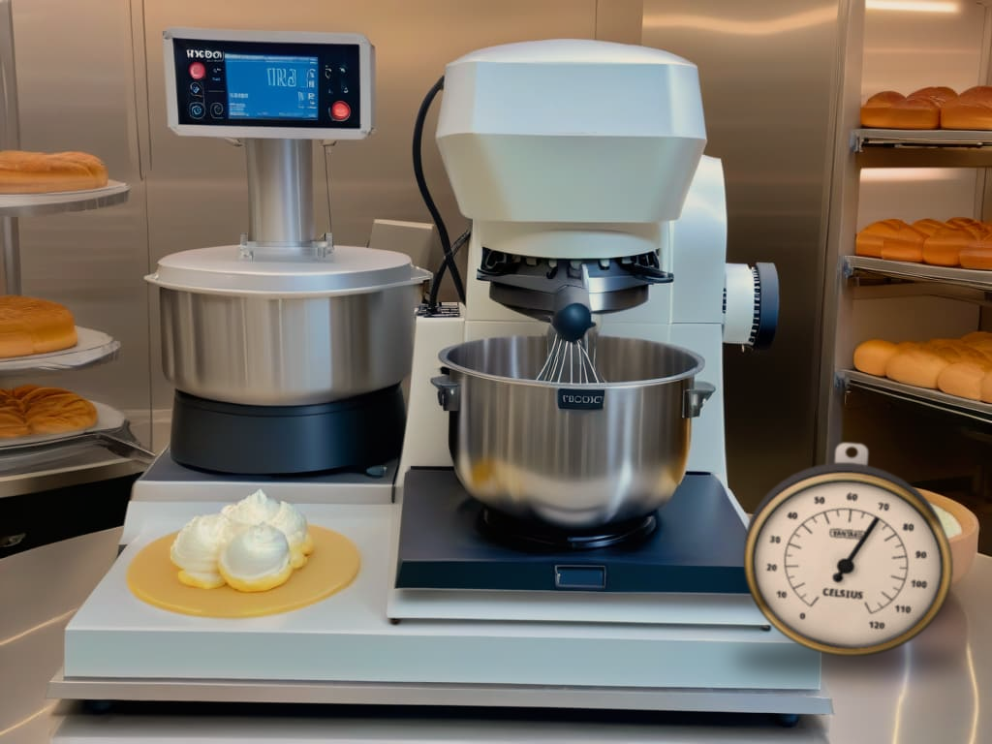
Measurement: 70 °C
